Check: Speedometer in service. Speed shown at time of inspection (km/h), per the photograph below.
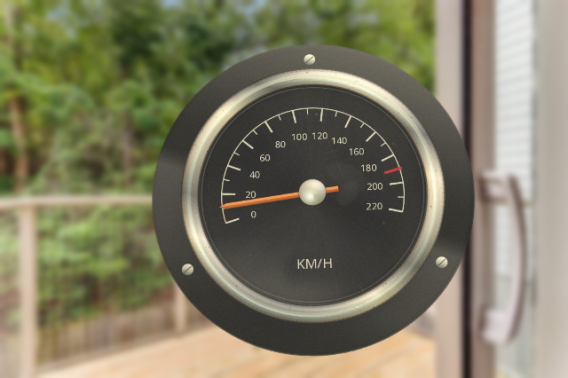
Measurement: 10 km/h
